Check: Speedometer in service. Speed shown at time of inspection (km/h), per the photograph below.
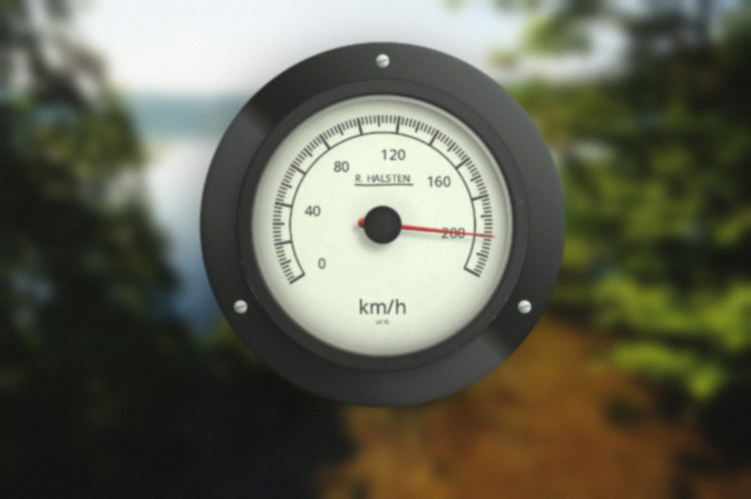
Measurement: 200 km/h
